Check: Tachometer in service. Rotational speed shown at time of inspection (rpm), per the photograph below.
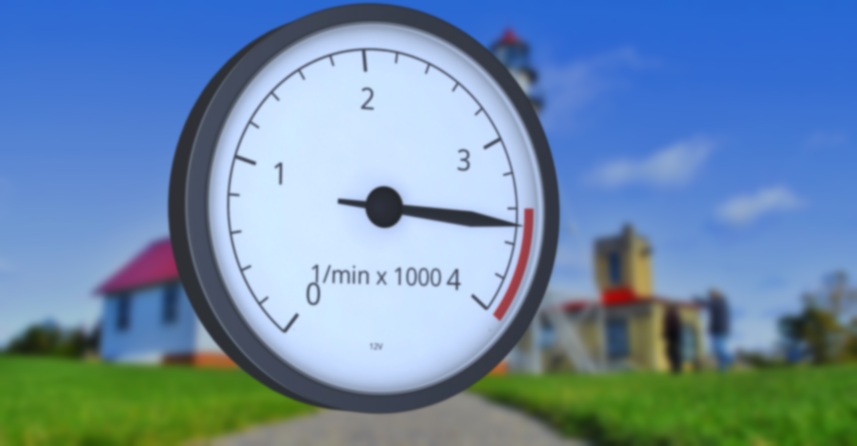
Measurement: 3500 rpm
